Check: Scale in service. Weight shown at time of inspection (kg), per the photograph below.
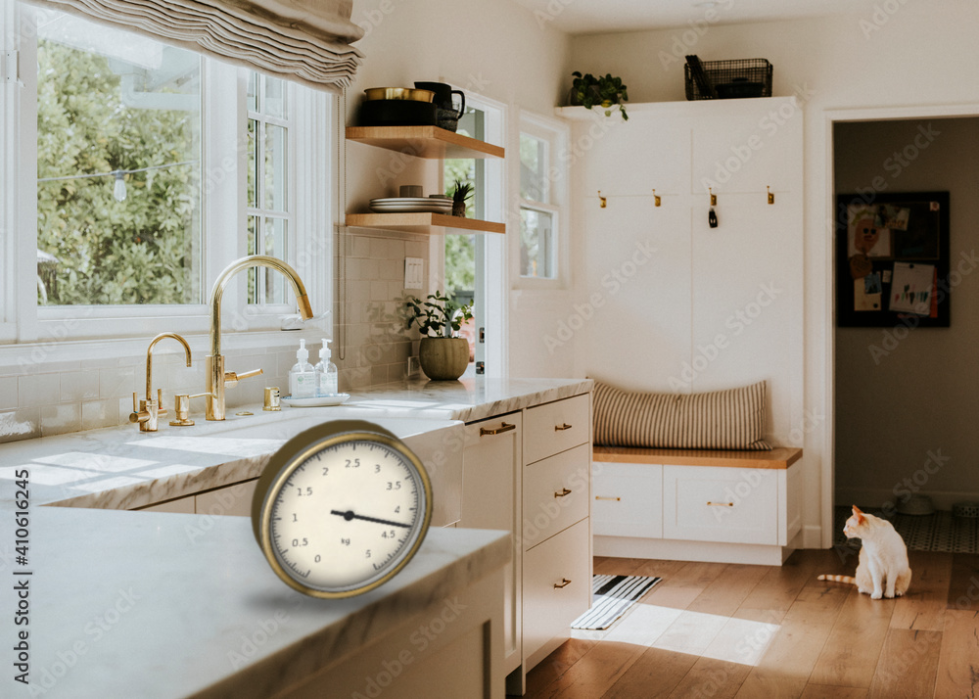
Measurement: 4.25 kg
